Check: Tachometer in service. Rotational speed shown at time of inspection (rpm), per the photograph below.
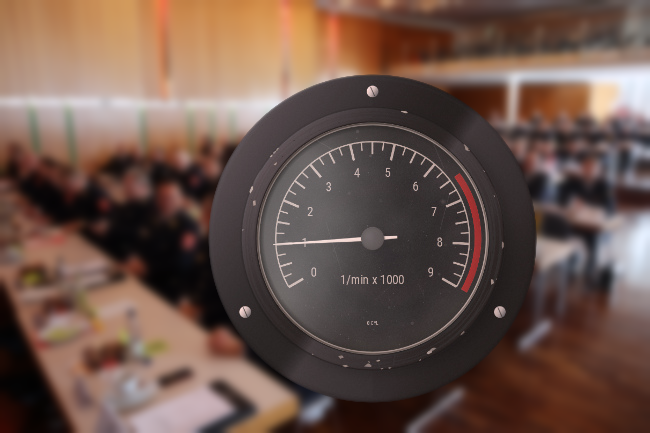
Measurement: 1000 rpm
